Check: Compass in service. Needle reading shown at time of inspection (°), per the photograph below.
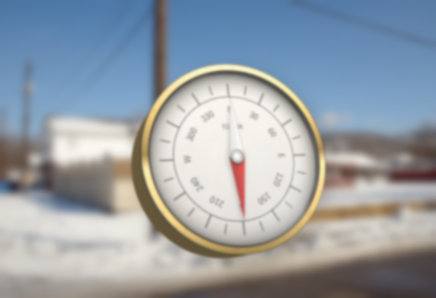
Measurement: 180 °
